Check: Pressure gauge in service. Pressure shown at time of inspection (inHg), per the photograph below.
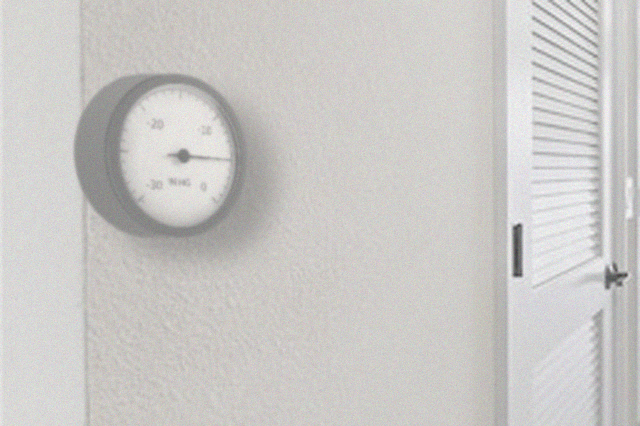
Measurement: -5 inHg
